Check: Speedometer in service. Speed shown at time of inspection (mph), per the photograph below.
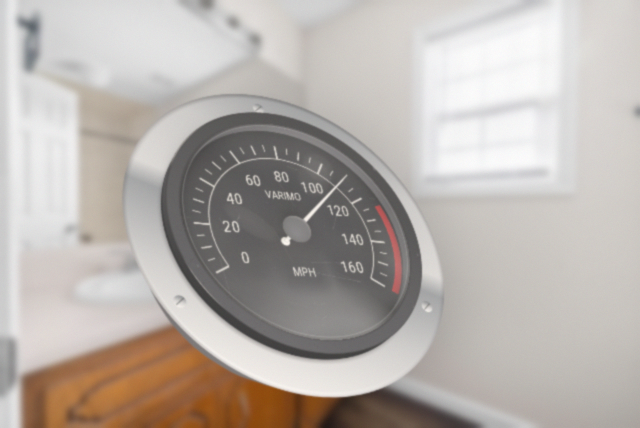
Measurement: 110 mph
